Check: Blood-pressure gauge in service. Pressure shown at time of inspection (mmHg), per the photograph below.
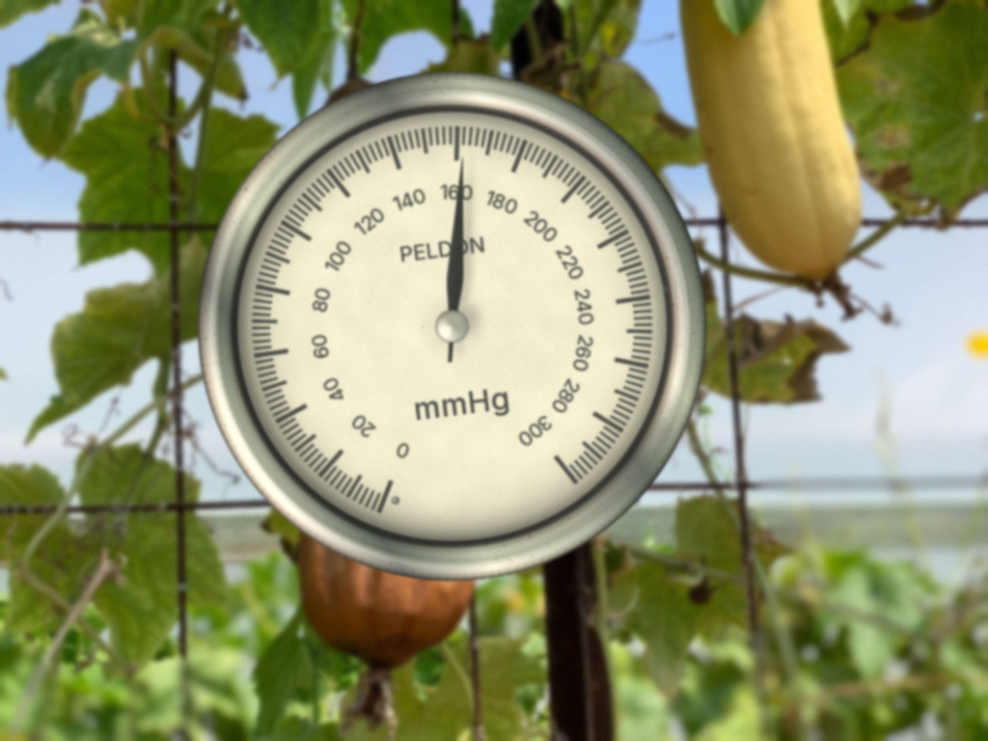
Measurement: 162 mmHg
